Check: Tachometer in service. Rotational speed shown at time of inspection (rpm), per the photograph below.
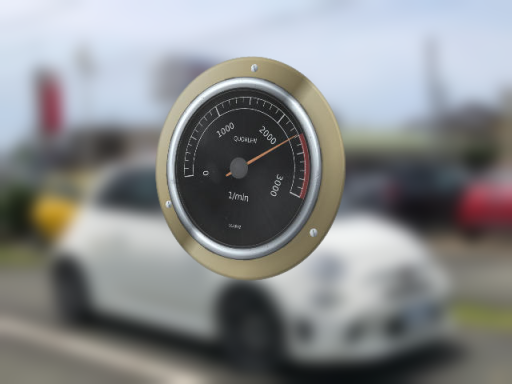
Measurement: 2300 rpm
